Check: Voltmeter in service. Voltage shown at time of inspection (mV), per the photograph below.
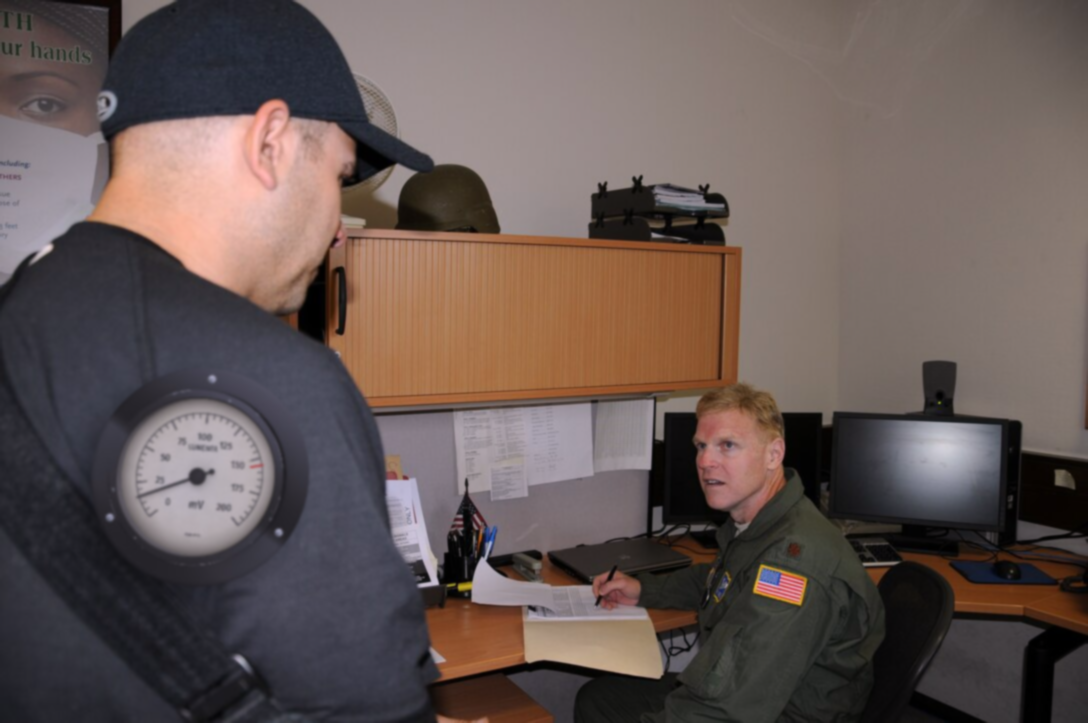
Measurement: 15 mV
